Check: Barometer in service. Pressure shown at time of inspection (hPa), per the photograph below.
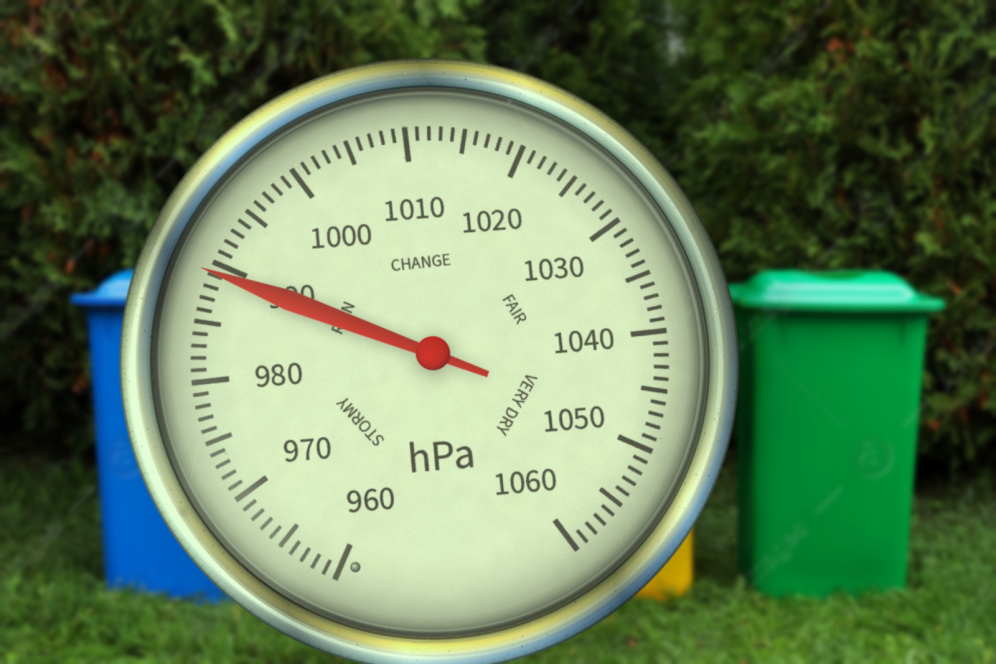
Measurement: 989 hPa
